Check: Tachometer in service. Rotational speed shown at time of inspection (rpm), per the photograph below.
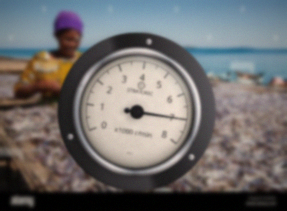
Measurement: 7000 rpm
